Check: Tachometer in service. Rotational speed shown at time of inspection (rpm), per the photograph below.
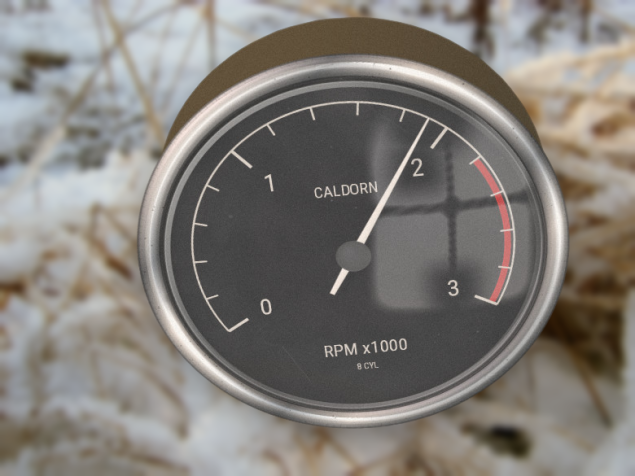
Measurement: 1900 rpm
